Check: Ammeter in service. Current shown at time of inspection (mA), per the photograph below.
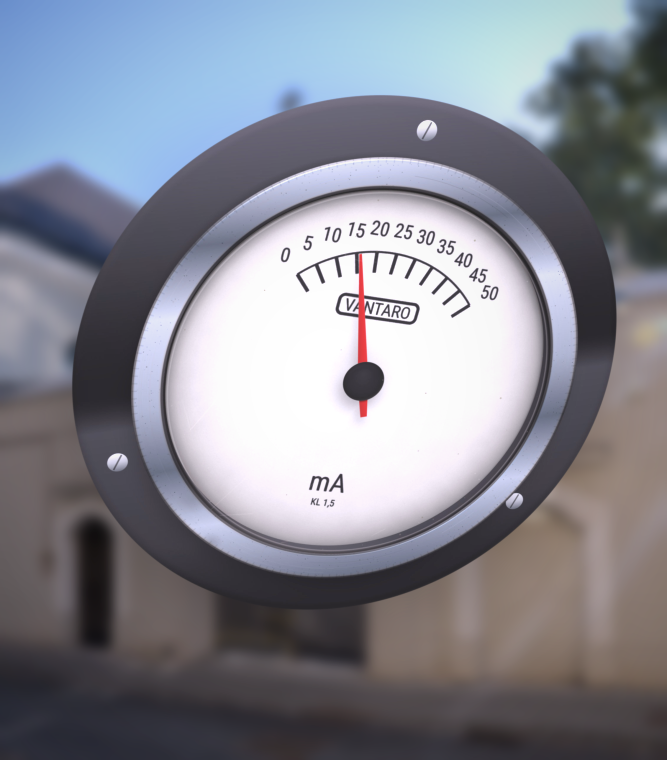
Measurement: 15 mA
